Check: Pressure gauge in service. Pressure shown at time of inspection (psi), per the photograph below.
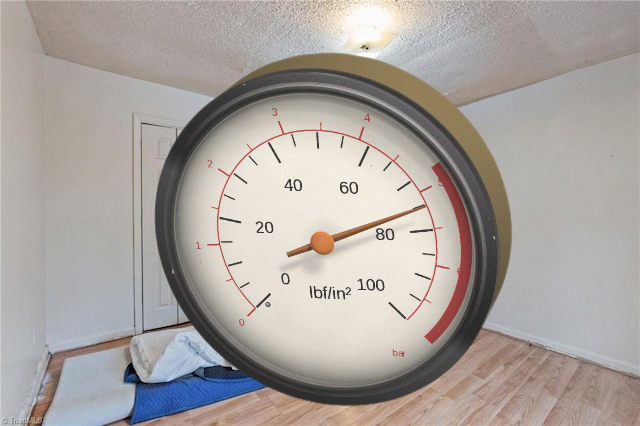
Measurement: 75 psi
